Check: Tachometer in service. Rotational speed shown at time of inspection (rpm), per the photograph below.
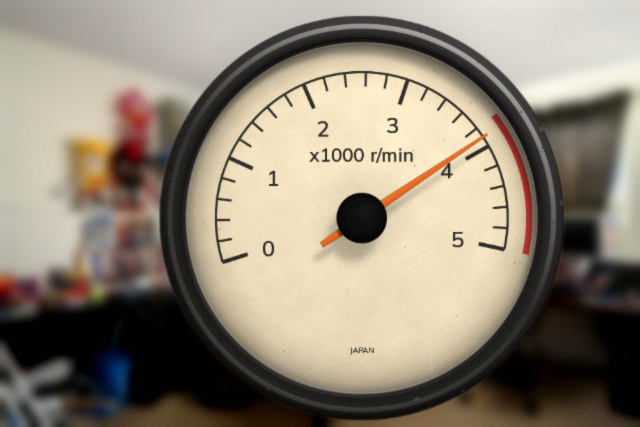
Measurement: 3900 rpm
